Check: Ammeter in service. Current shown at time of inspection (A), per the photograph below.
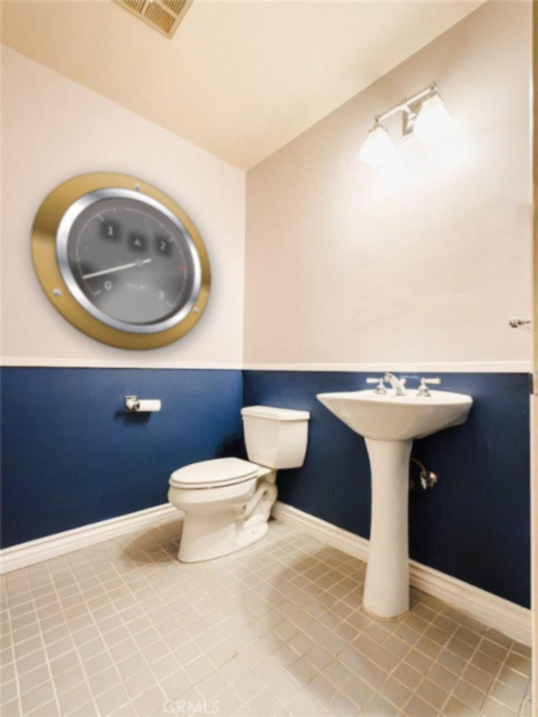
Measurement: 0.2 A
